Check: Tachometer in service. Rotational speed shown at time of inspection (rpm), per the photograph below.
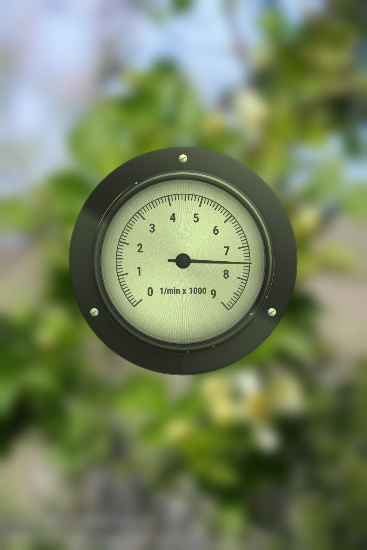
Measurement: 7500 rpm
